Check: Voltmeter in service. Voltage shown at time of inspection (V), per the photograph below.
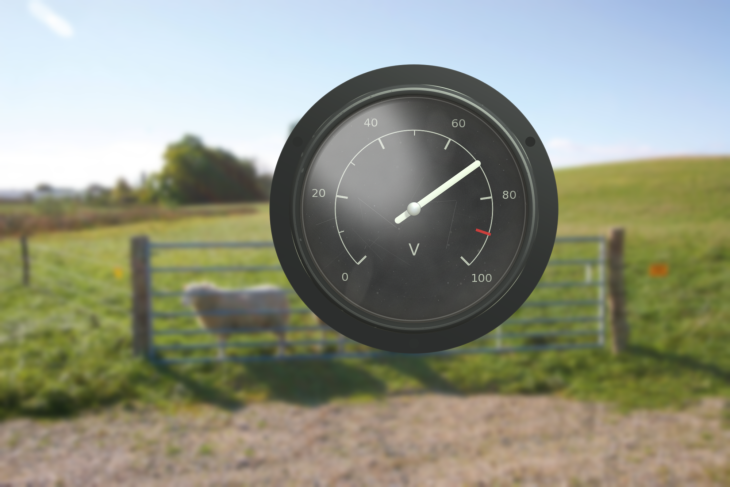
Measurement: 70 V
